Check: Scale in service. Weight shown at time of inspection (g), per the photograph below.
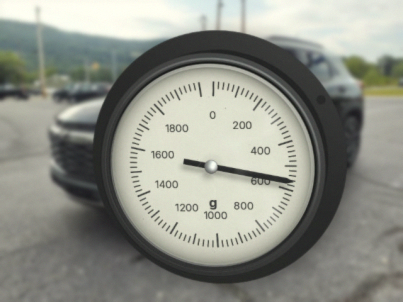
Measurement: 560 g
